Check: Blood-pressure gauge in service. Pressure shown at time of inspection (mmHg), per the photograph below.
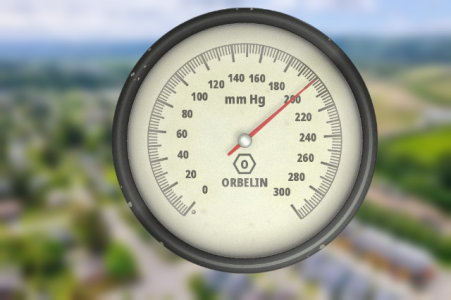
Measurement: 200 mmHg
